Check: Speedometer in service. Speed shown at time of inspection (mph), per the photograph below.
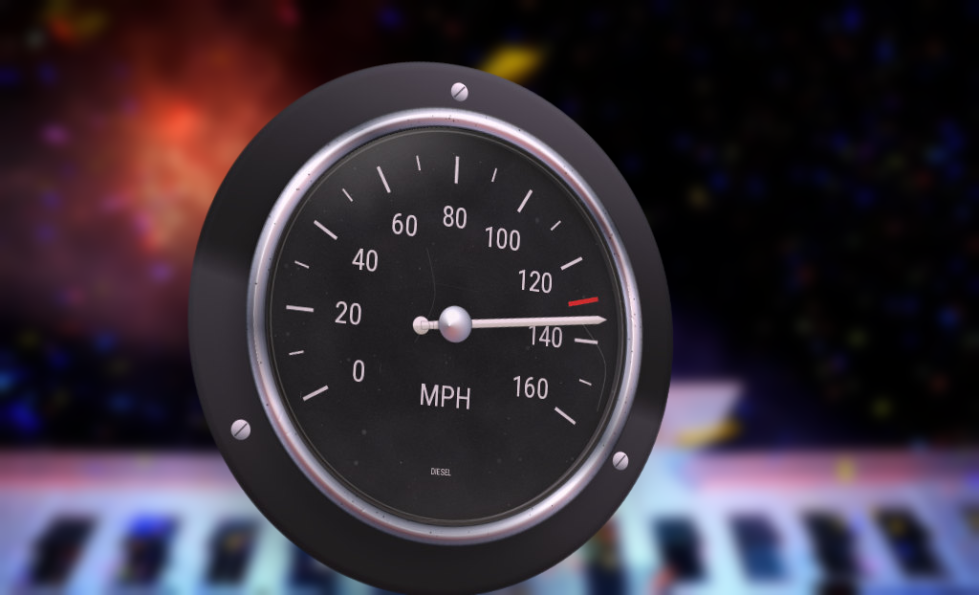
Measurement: 135 mph
